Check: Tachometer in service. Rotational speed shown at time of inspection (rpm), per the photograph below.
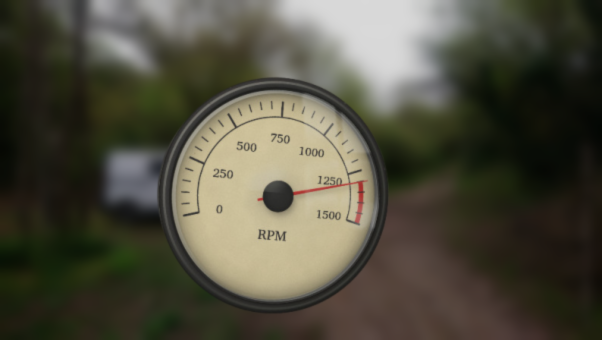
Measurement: 1300 rpm
